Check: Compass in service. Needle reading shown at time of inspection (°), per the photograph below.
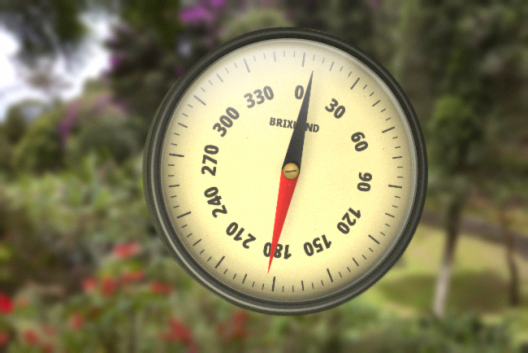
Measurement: 185 °
